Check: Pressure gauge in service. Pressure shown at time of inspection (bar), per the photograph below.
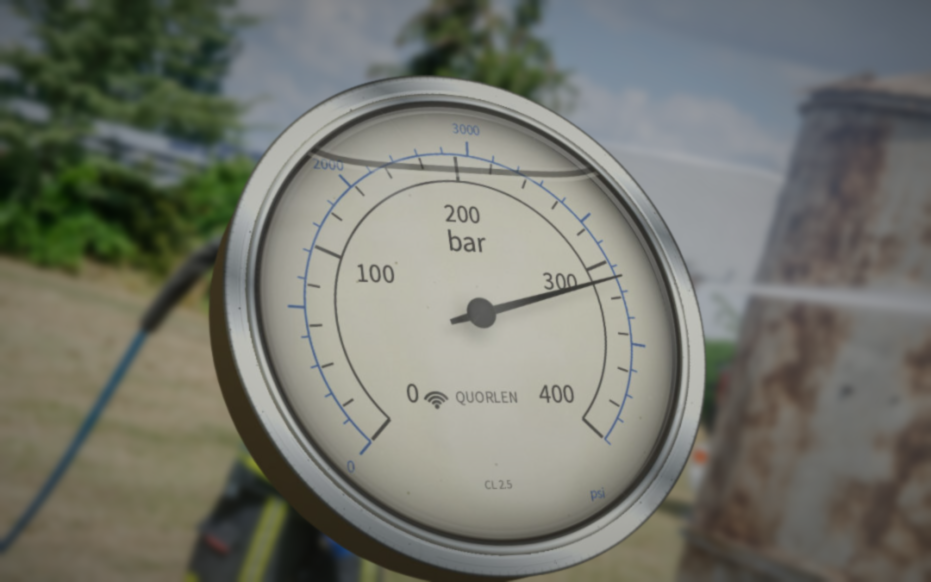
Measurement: 310 bar
